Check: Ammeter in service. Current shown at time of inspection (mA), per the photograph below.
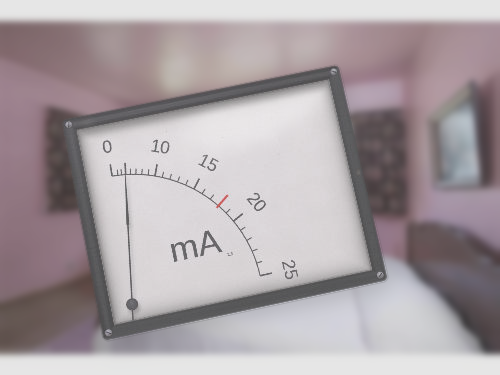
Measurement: 5 mA
